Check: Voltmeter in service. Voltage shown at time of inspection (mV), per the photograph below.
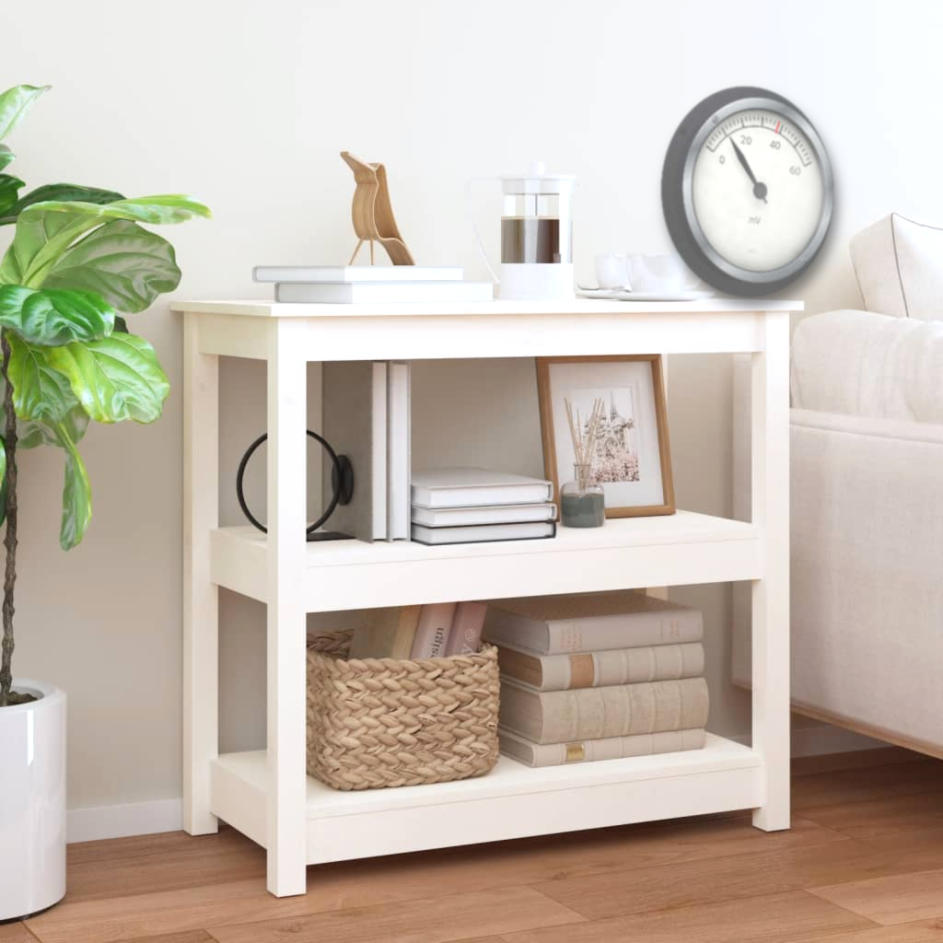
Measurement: 10 mV
